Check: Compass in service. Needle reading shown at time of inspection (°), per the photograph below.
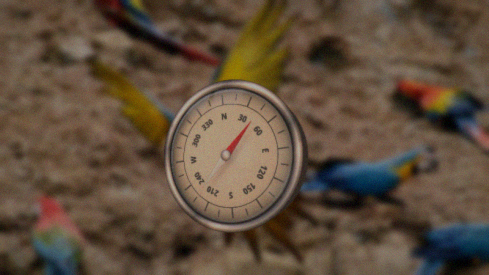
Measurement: 45 °
